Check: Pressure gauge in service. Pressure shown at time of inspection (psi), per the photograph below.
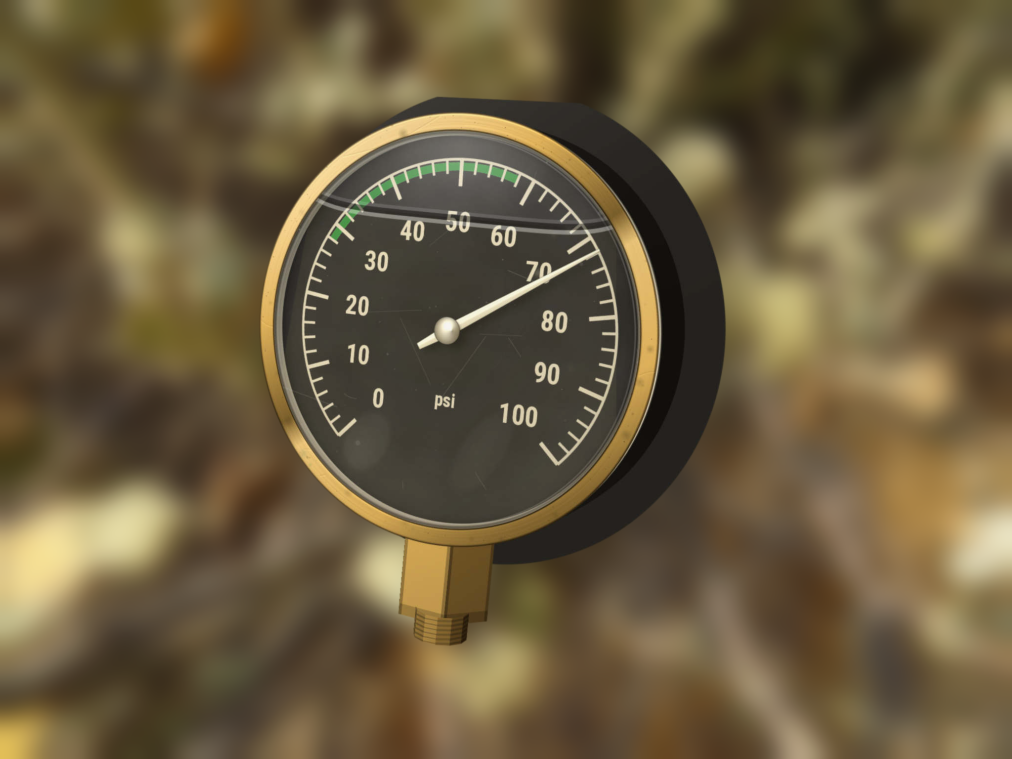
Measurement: 72 psi
